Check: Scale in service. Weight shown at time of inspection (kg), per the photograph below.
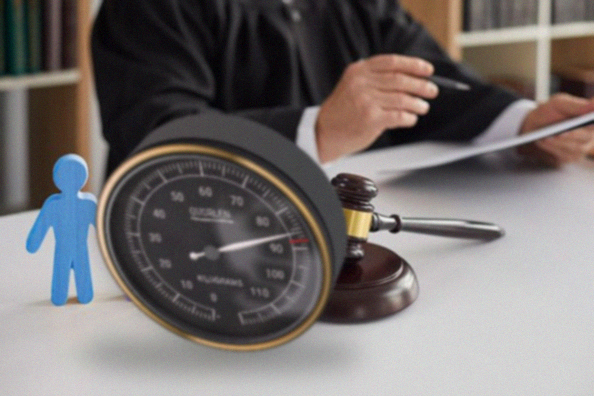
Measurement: 85 kg
